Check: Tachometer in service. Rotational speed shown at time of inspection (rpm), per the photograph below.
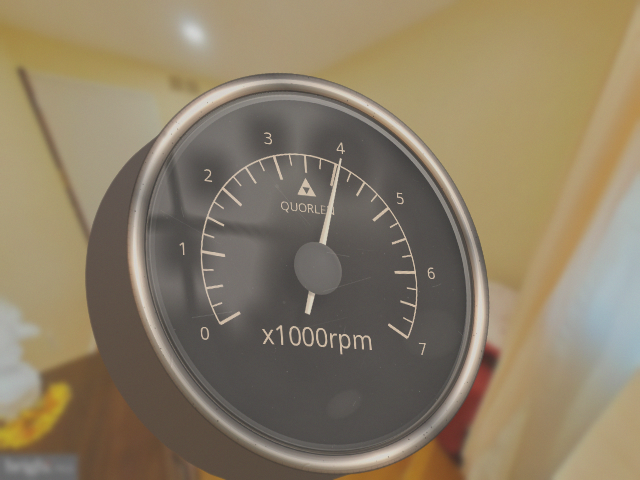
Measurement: 4000 rpm
